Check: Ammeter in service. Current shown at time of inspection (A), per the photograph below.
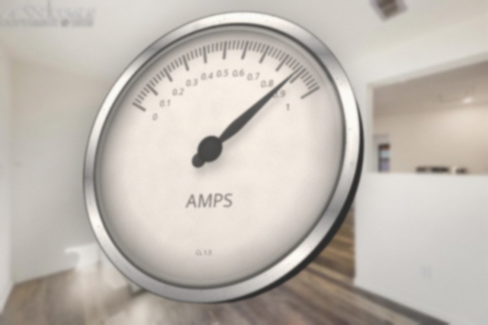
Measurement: 0.9 A
